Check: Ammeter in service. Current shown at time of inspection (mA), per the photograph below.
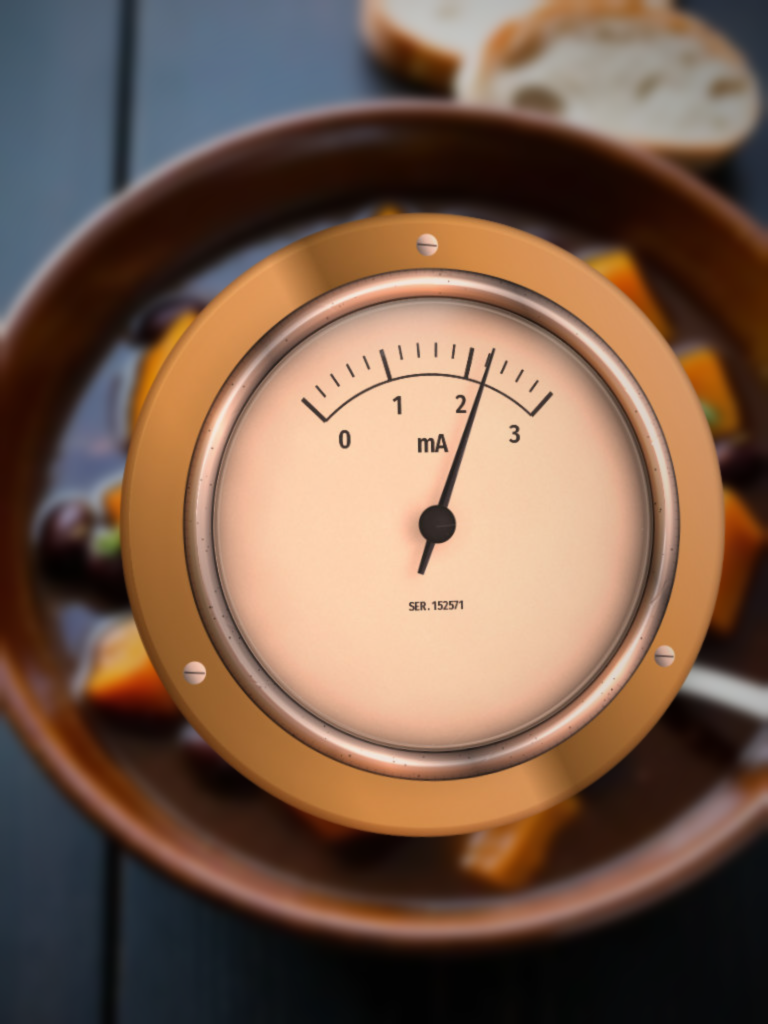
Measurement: 2.2 mA
